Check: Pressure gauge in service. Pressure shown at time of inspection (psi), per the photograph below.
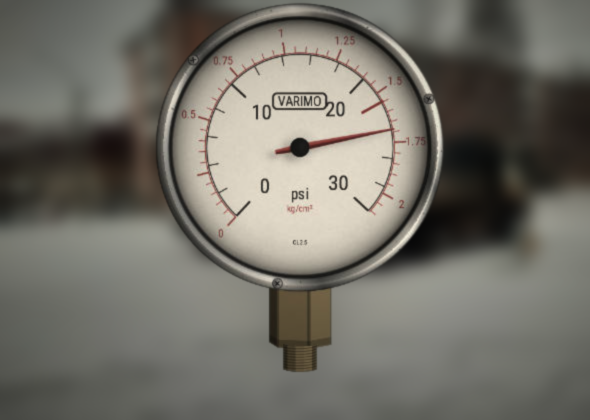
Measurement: 24 psi
